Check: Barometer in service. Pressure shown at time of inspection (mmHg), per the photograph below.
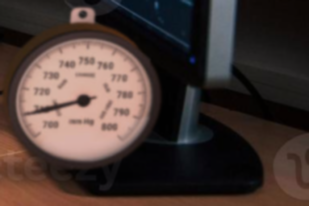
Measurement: 710 mmHg
